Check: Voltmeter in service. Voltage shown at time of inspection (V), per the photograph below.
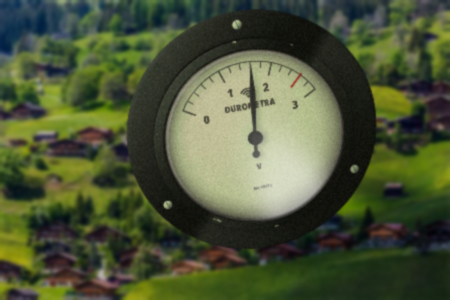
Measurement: 1.6 V
